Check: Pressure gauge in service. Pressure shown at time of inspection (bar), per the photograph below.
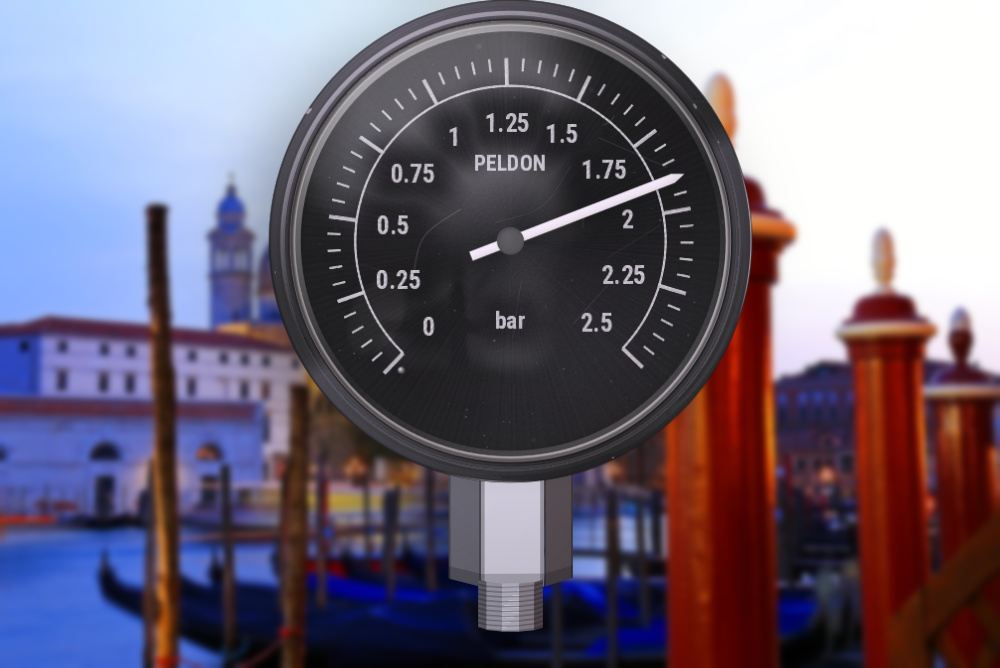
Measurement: 1.9 bar
